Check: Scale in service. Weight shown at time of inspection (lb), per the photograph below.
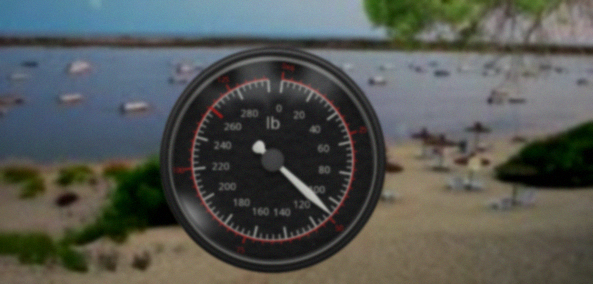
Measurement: 108 lb
